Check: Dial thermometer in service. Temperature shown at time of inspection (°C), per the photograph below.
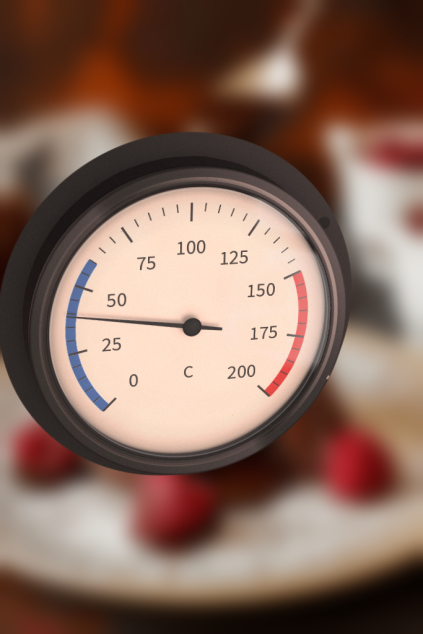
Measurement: 40 °C
